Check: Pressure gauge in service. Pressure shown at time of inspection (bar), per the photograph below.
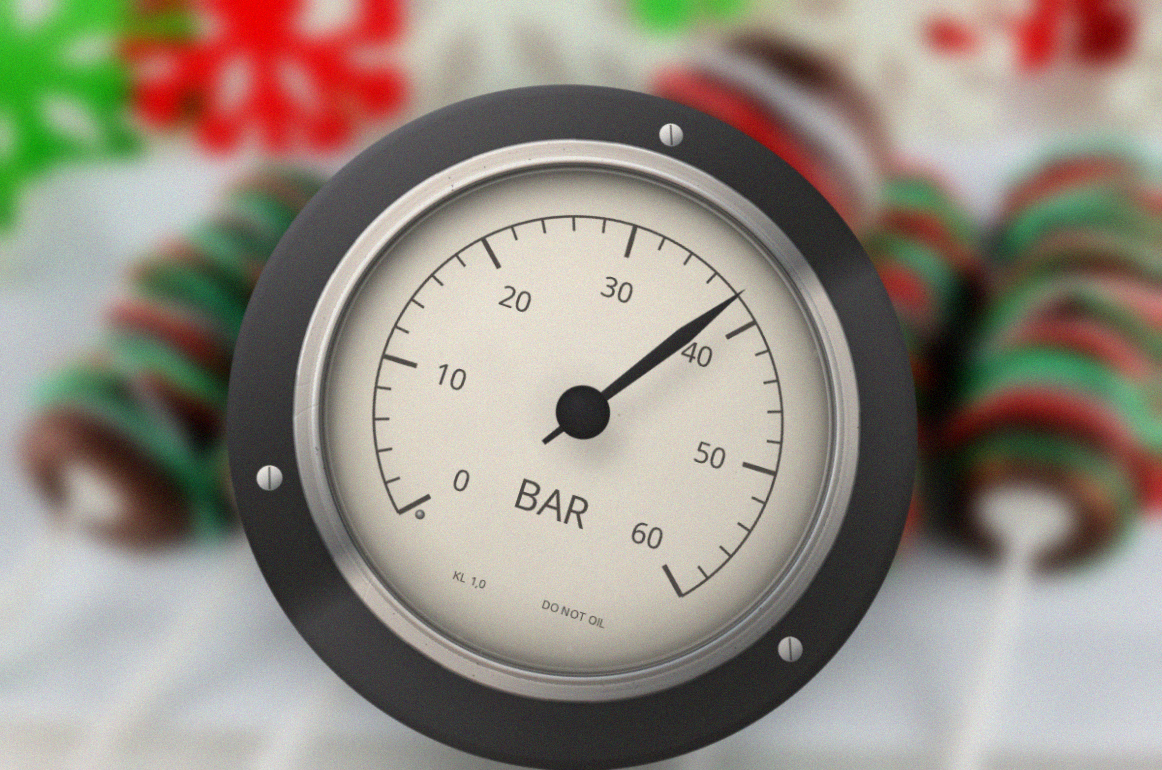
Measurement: 38 bar
